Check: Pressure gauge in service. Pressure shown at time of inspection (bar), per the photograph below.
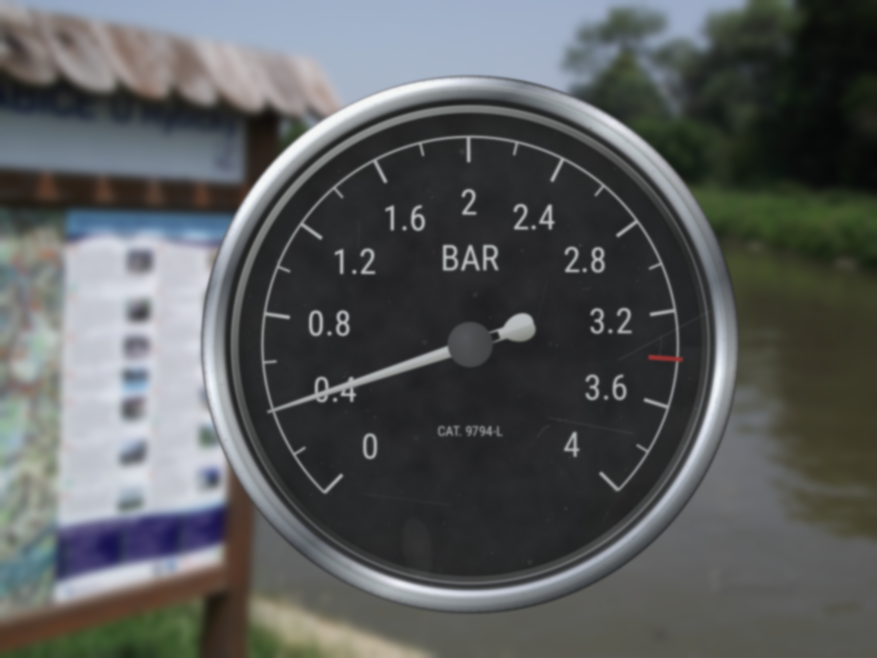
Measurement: 0.4 bar
